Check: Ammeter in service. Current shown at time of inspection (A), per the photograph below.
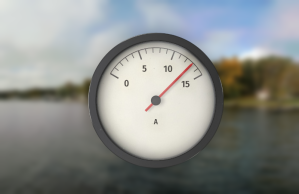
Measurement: 13 A
